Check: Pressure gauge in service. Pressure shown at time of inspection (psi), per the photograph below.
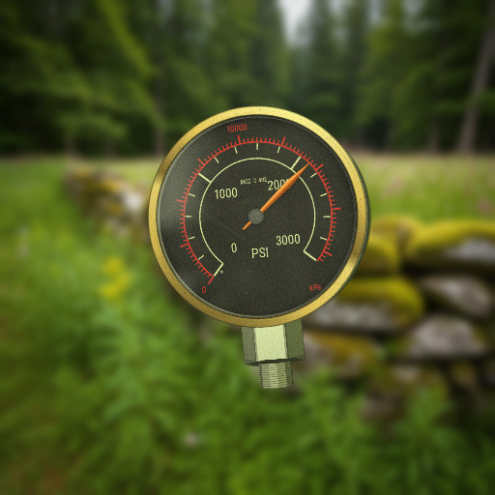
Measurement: 2100 psi
